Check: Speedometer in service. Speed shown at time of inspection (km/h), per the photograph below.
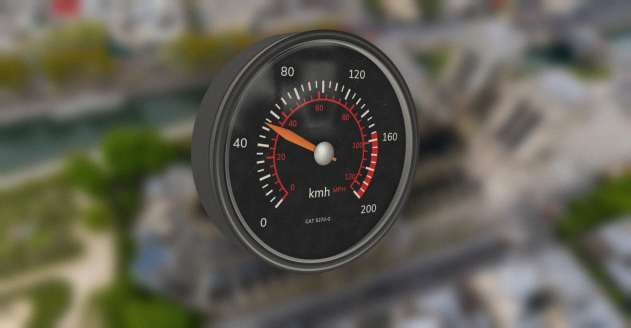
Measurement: 52.5 km/h
